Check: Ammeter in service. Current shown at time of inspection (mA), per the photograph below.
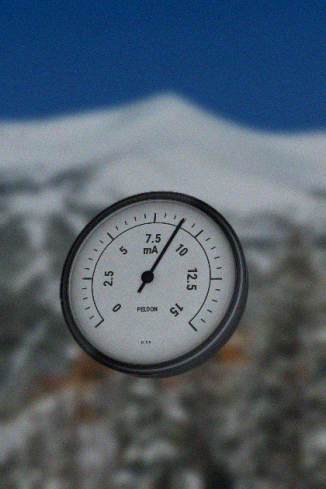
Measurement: 9 mA
